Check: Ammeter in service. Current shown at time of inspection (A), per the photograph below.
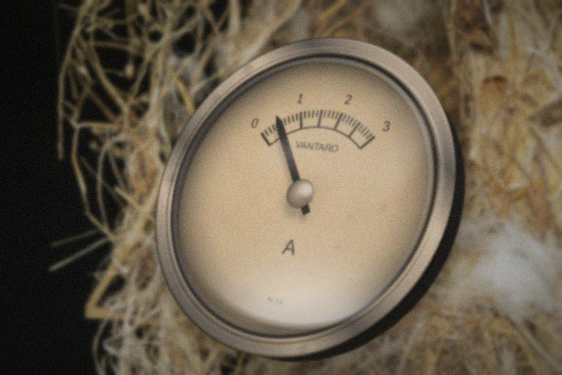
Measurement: 0.5 A
